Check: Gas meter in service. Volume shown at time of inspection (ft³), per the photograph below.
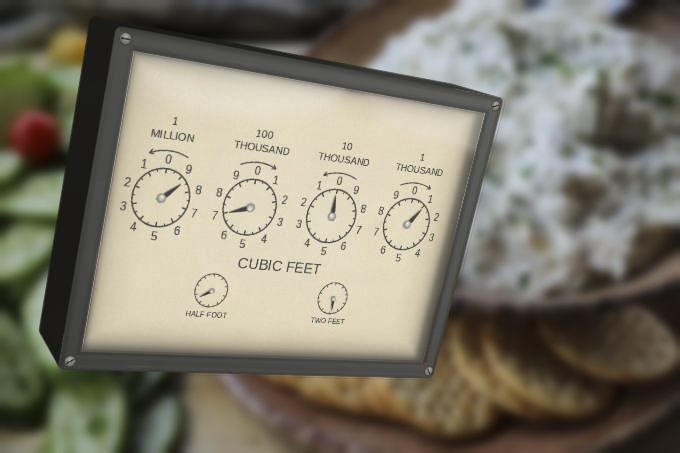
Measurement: 870100 ft³
